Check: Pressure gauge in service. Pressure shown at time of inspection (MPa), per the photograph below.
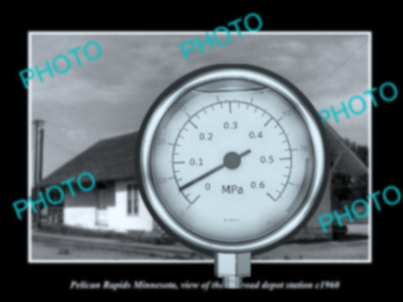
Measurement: 0.04 MPa
